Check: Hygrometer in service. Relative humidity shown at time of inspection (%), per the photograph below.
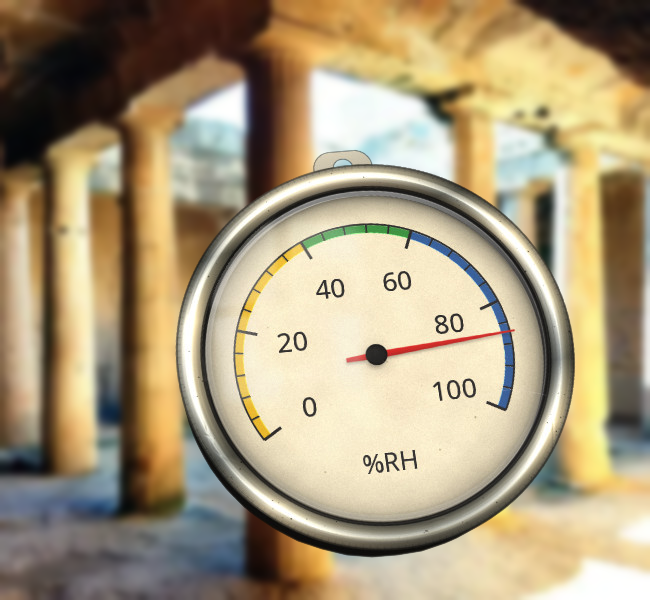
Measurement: 86 %
